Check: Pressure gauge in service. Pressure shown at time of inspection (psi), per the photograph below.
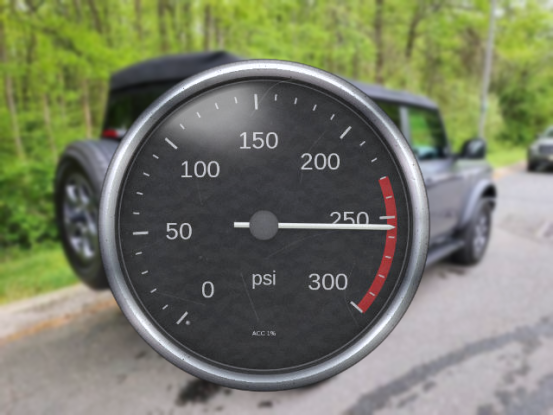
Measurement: 255 psi
